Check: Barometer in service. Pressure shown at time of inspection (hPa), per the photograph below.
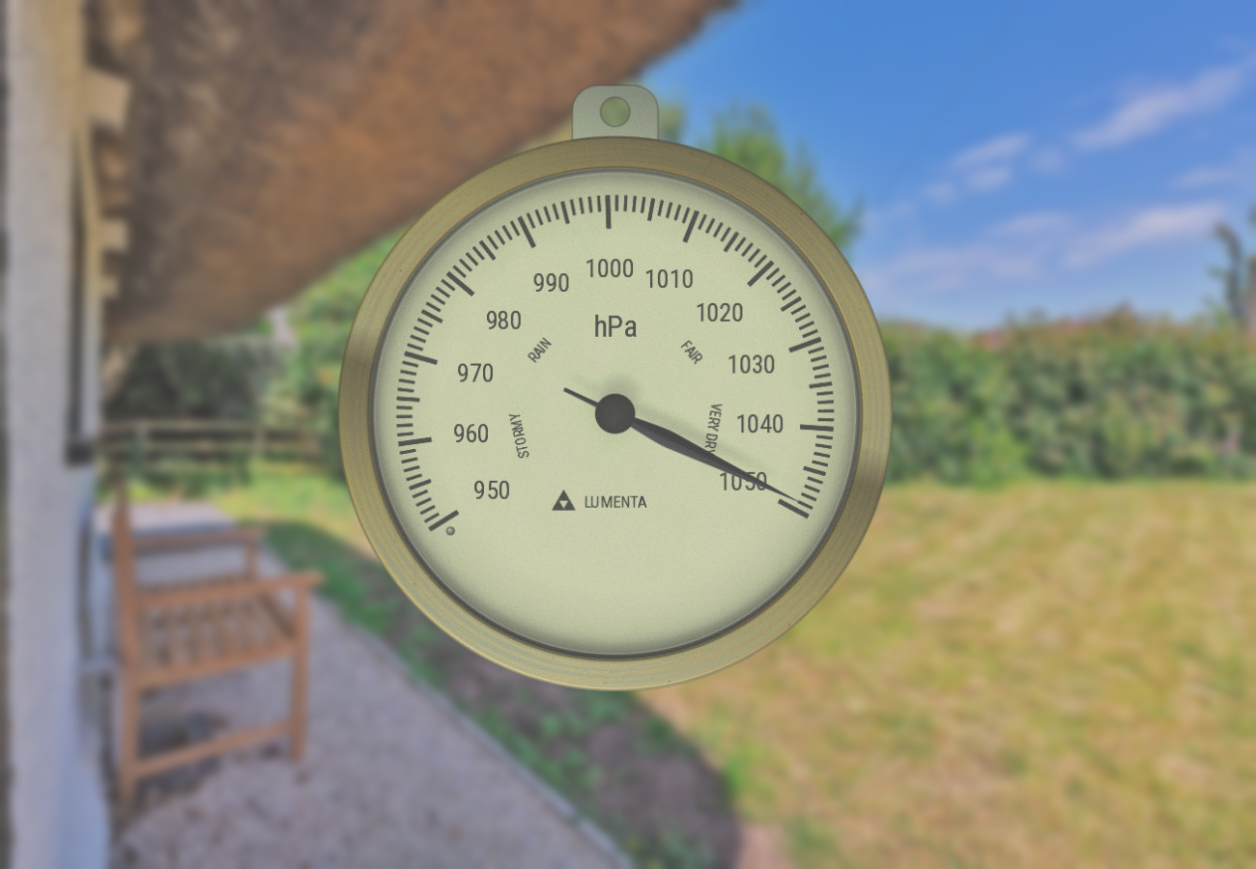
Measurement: 1049 hPa
